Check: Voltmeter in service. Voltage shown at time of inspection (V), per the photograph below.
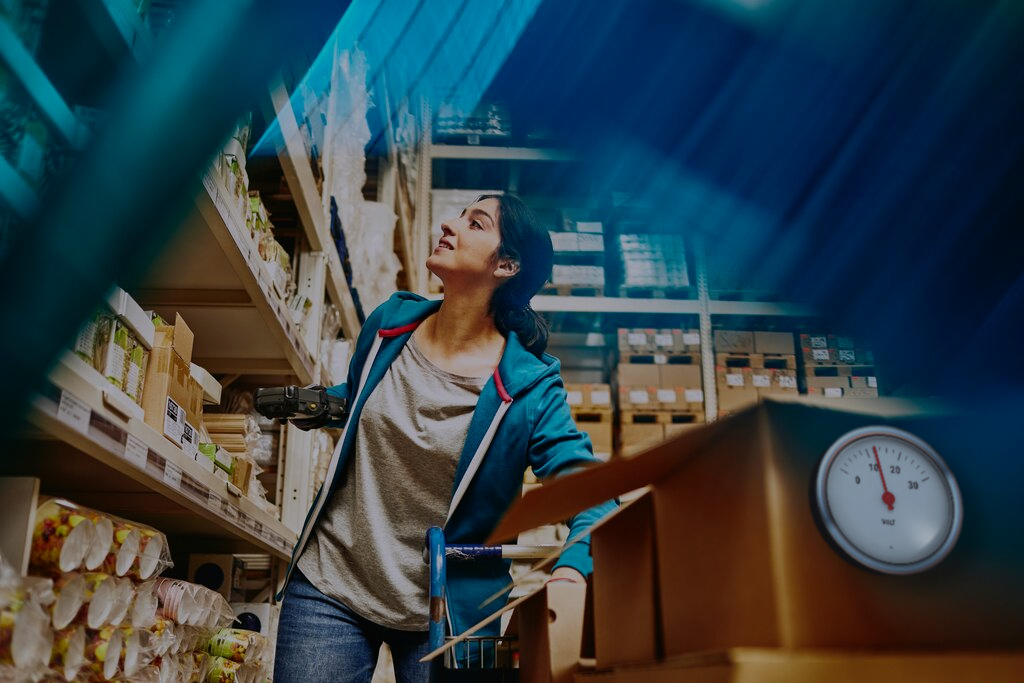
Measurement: 12 V
